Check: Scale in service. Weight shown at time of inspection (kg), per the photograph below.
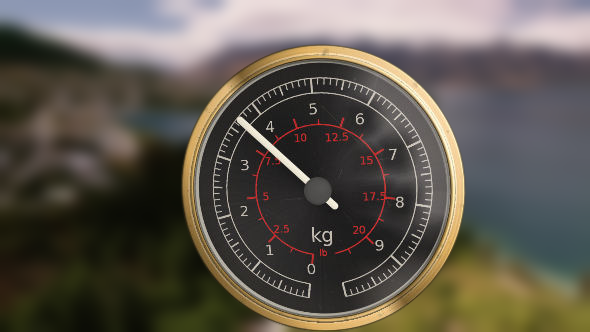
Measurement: 3.7 kg
